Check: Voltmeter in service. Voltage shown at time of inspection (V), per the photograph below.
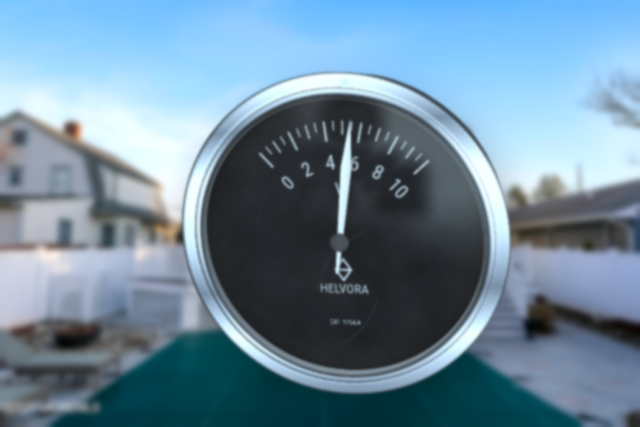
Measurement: 5.5 V
